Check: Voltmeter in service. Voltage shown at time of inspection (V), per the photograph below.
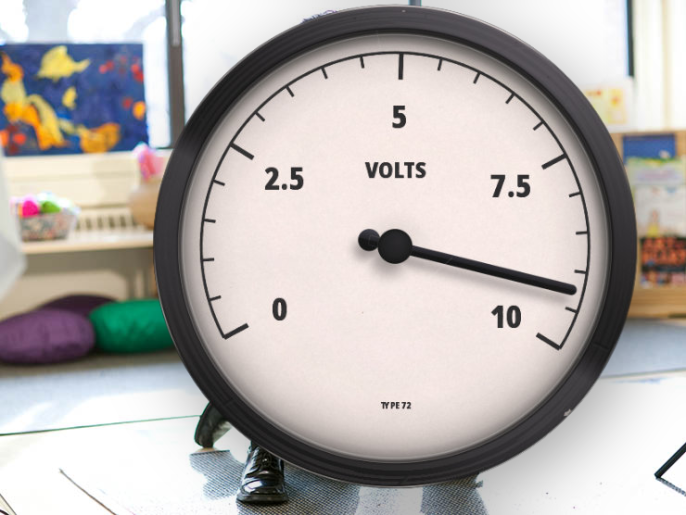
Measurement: 9.25 V
